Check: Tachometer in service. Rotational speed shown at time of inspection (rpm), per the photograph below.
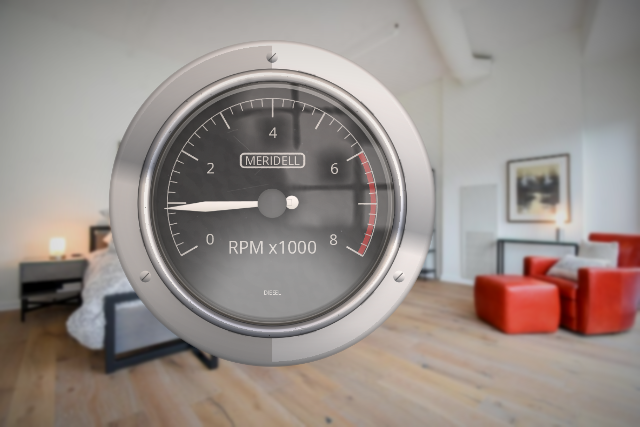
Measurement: 900 rpm
